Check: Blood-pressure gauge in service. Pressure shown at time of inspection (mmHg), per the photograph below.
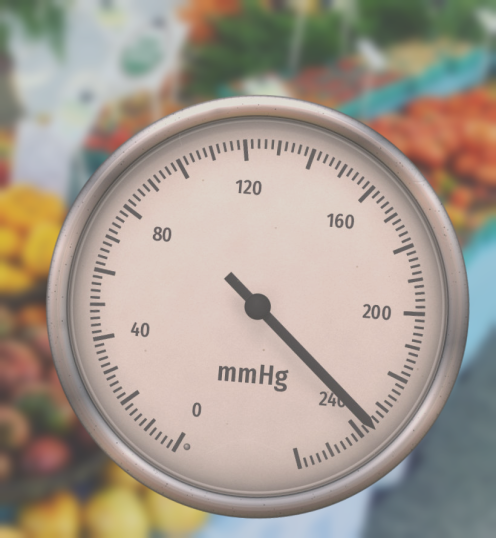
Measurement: 236 mmHg
